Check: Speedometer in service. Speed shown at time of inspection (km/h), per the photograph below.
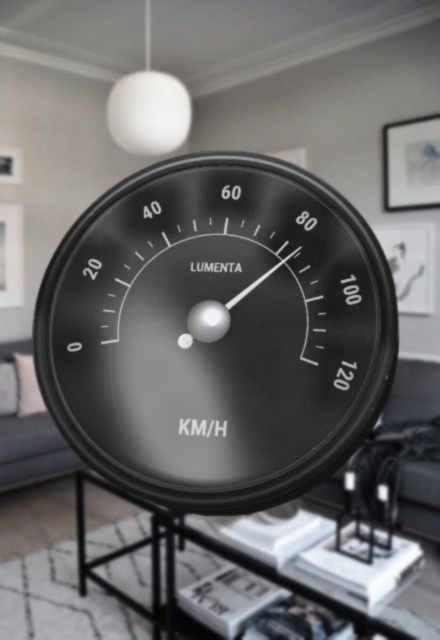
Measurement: 85 km/h
